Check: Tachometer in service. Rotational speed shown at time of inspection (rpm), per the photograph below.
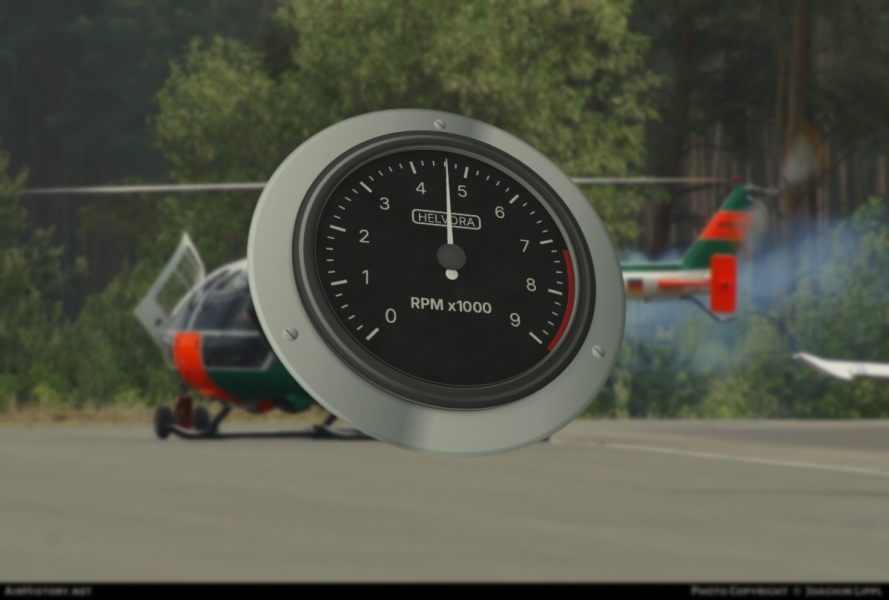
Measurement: 4600 rpm
